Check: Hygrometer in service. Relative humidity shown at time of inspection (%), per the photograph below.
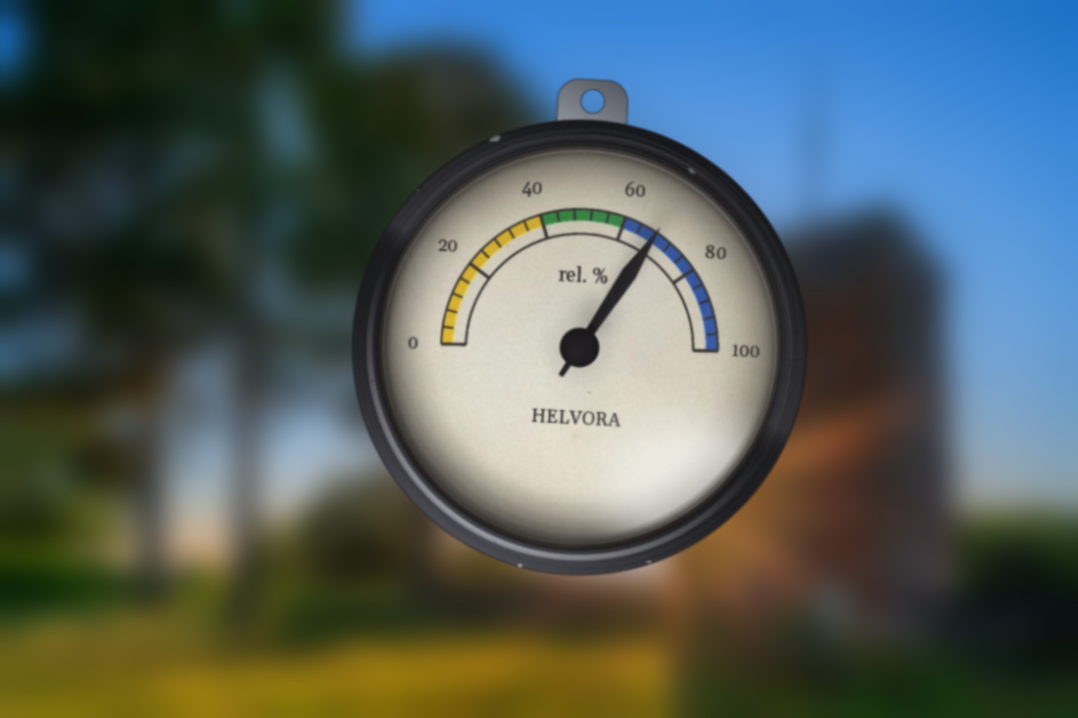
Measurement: 68 %
